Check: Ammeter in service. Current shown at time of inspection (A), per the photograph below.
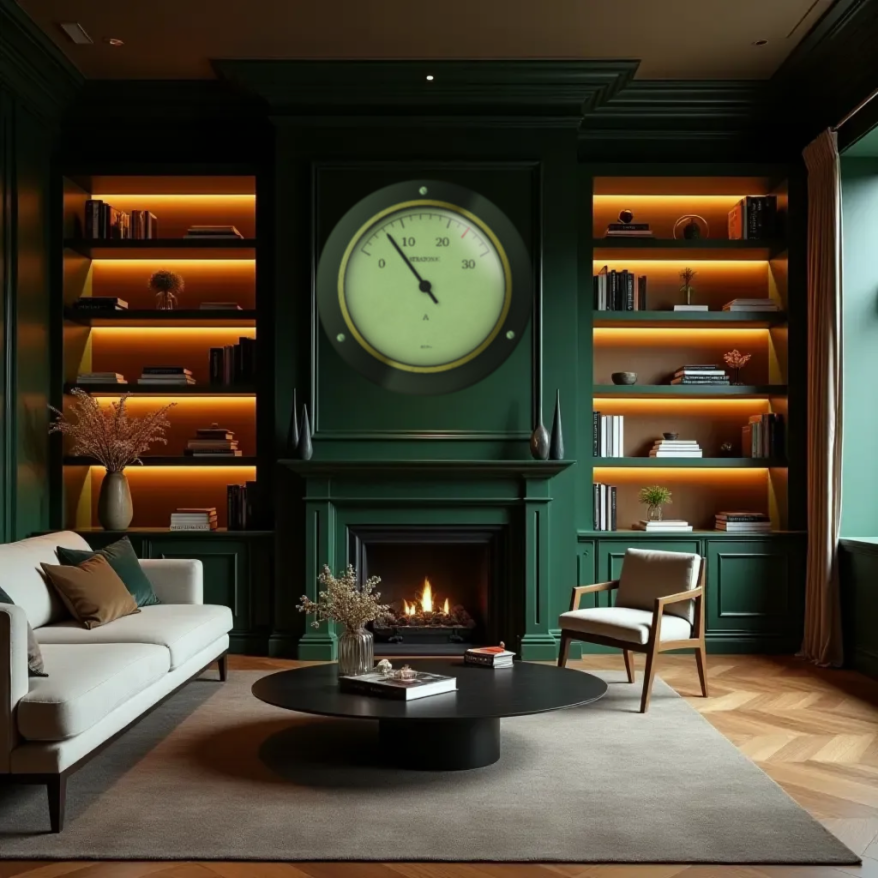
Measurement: 6 A
